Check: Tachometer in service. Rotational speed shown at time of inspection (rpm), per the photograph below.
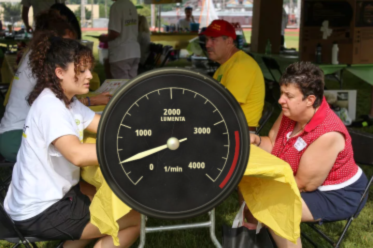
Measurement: 400 rpm
